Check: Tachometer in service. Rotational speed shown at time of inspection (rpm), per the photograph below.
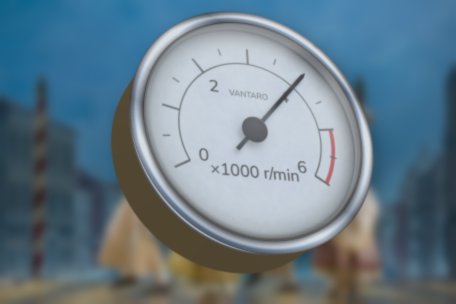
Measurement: 4000 rpm
